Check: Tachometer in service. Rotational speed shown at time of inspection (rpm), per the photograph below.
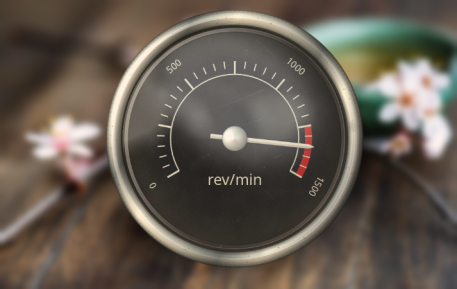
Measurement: 1350 rpm
